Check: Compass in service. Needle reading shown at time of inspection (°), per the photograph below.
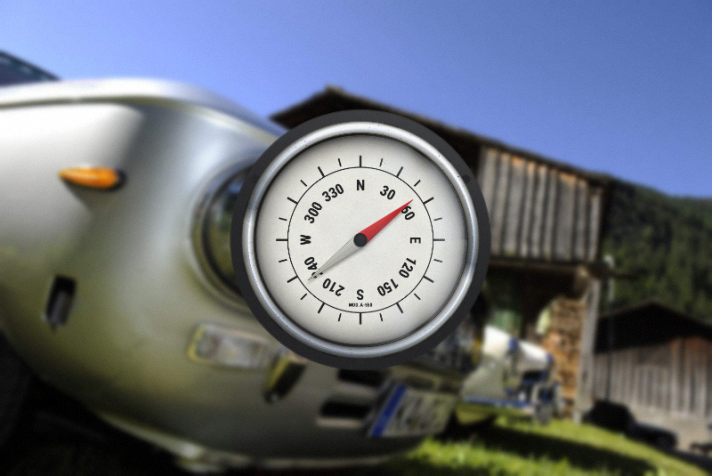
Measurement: 52.5 °
